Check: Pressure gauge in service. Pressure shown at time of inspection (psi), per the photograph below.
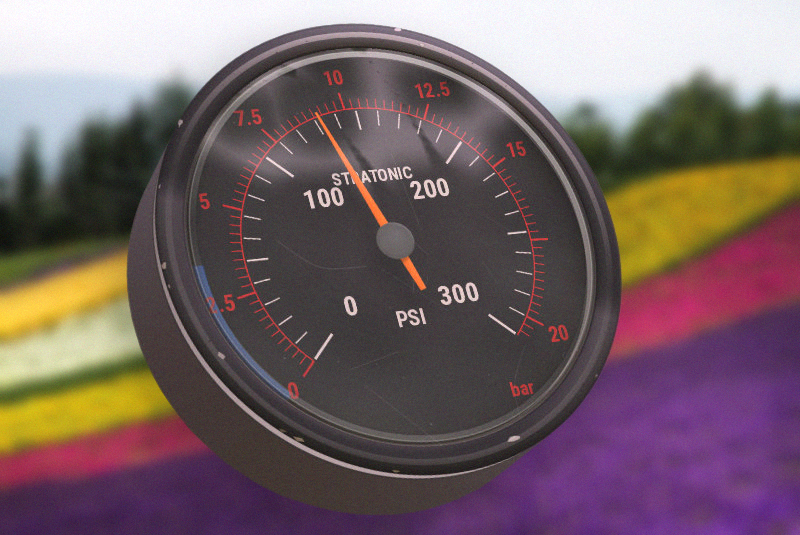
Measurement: 130 psi
